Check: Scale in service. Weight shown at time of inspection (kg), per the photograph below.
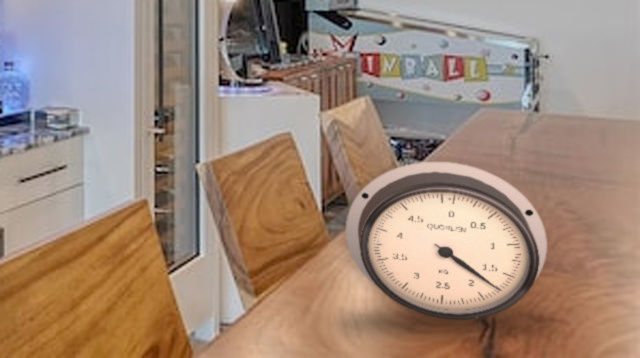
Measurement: 1.75 kg
